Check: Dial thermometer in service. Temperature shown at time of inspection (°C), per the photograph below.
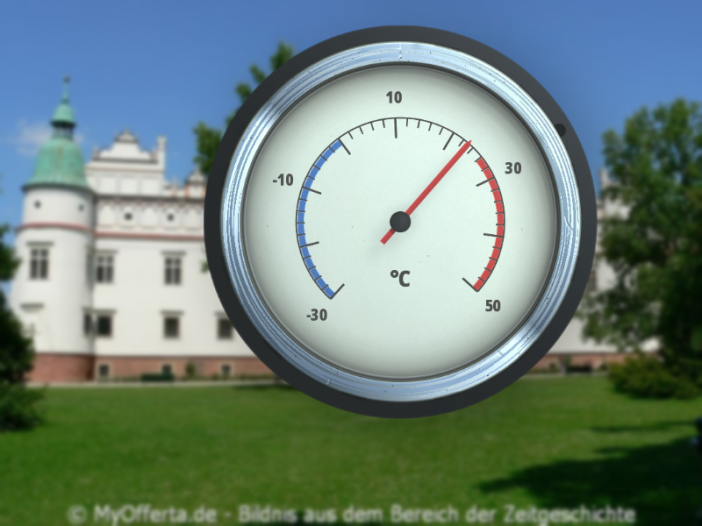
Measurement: 23 °C
